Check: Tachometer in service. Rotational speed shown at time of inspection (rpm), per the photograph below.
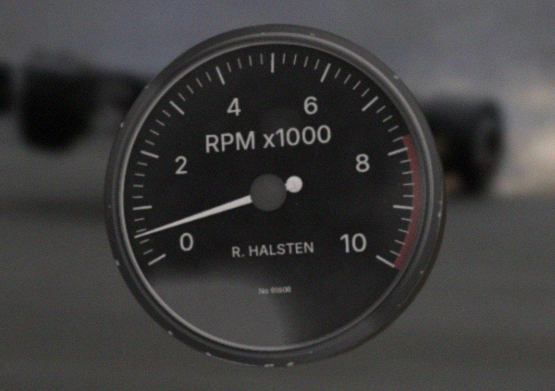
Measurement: 500 rpm
